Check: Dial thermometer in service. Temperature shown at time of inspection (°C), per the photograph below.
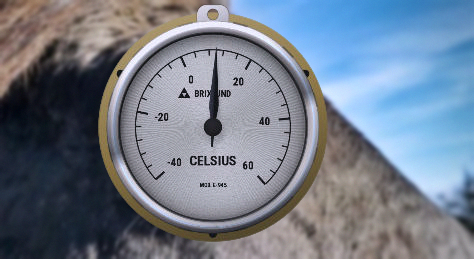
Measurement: 10 °C
